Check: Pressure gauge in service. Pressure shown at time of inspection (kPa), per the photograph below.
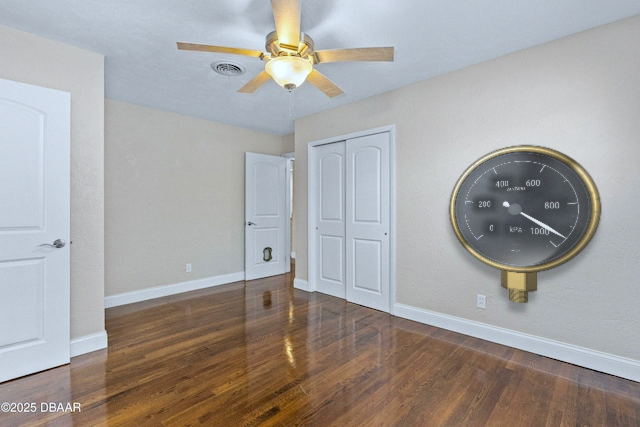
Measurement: 950 kPa
